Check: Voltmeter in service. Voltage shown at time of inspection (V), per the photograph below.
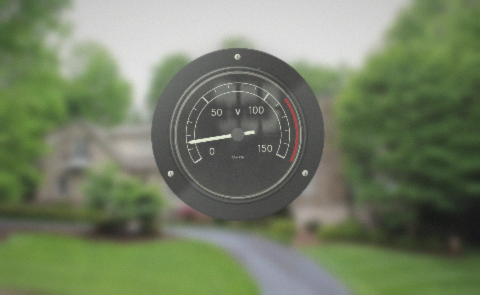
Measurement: 15 V
